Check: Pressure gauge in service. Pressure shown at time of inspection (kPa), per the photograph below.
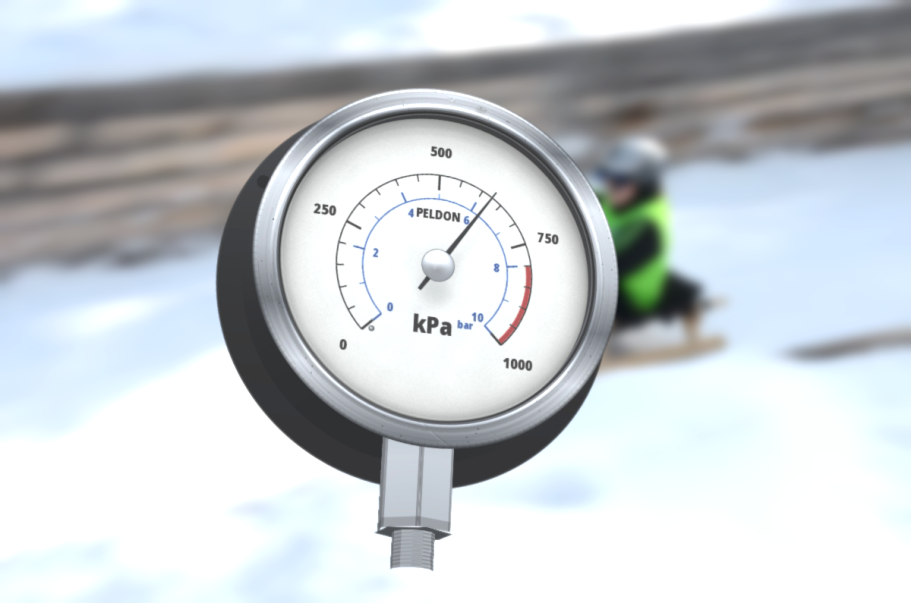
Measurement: 625 kPa
